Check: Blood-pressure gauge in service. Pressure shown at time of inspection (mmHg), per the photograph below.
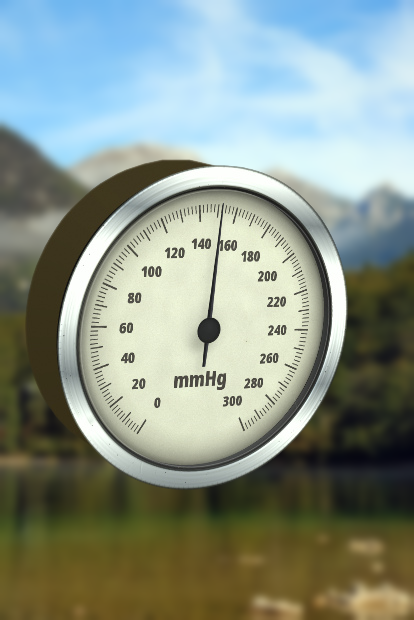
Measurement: 150 mmHg
